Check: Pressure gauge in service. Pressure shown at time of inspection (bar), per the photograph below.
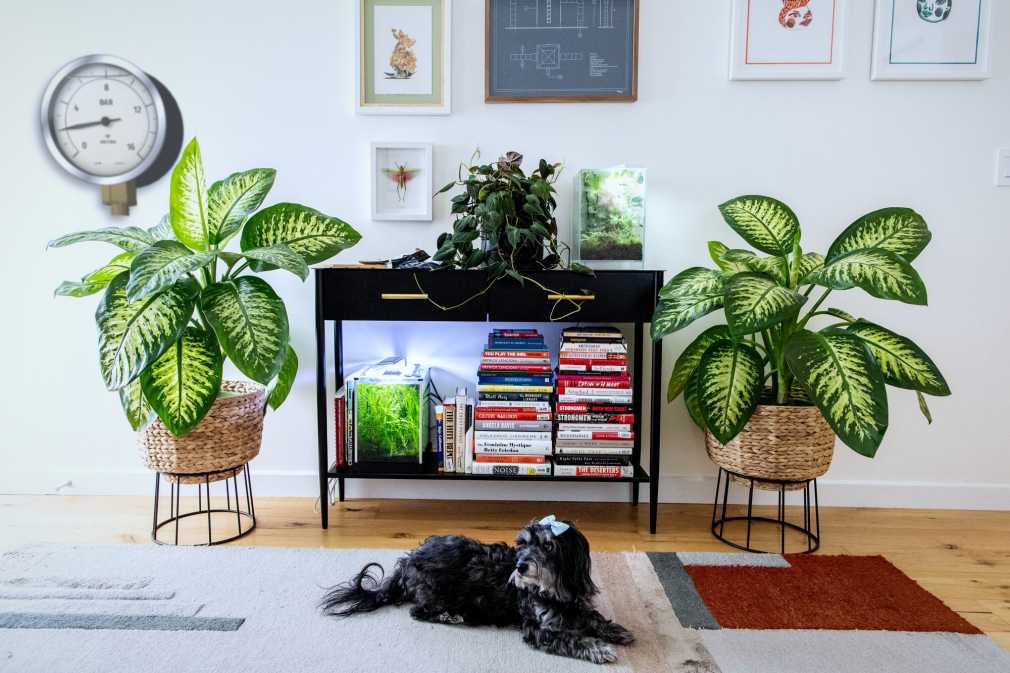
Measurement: 2 bar
